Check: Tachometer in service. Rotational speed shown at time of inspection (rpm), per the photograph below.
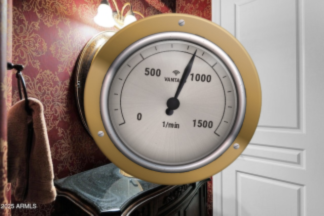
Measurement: 850 rpm
